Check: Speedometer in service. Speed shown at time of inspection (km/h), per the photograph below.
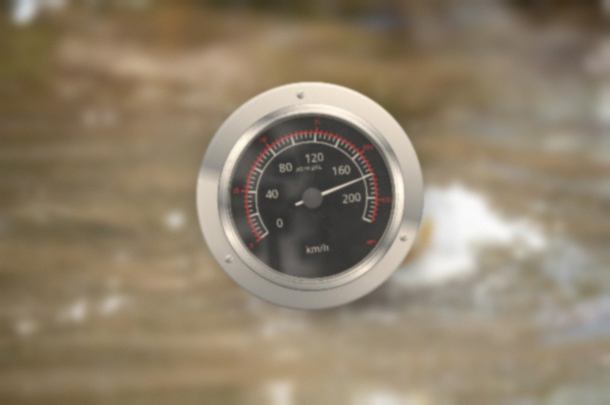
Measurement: 180 km/h
